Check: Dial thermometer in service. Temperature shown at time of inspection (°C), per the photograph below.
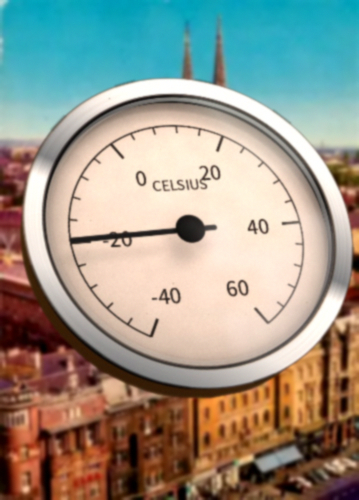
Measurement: -20 °C
